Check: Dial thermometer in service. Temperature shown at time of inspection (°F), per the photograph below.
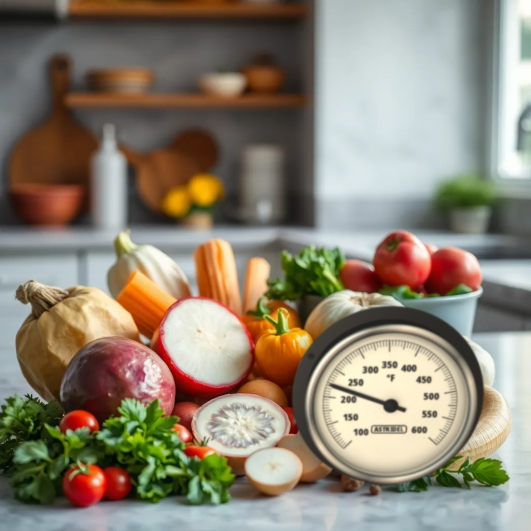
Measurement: 225 °F
